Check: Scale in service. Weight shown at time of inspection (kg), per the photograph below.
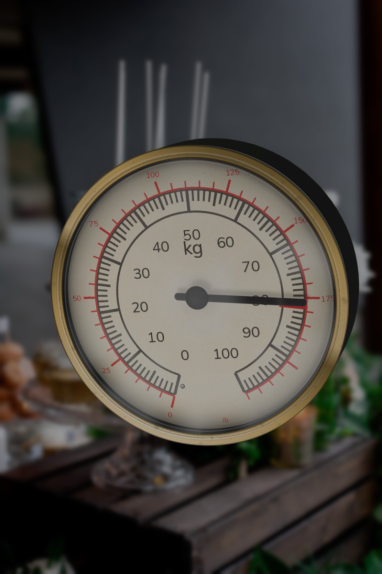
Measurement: 80 kg
